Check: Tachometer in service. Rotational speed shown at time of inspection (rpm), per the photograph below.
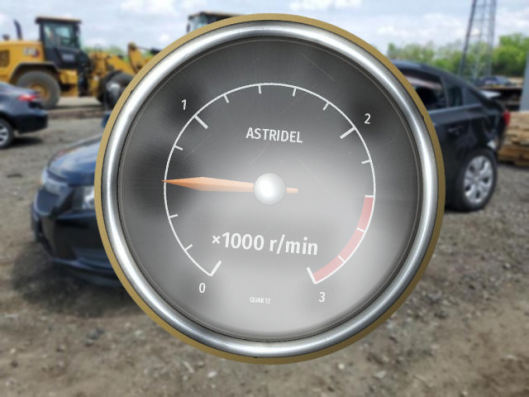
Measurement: 600 rpm
